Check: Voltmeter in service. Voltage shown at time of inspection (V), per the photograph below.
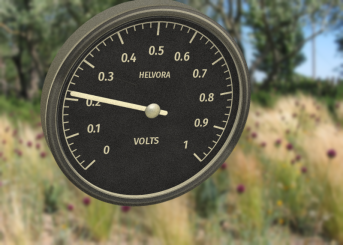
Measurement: 0.22 V
